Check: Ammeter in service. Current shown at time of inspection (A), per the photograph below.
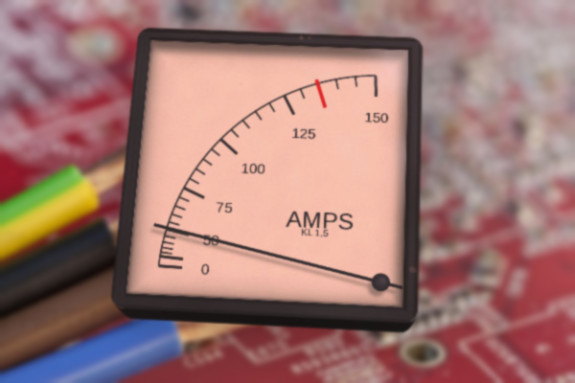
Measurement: 50 A
